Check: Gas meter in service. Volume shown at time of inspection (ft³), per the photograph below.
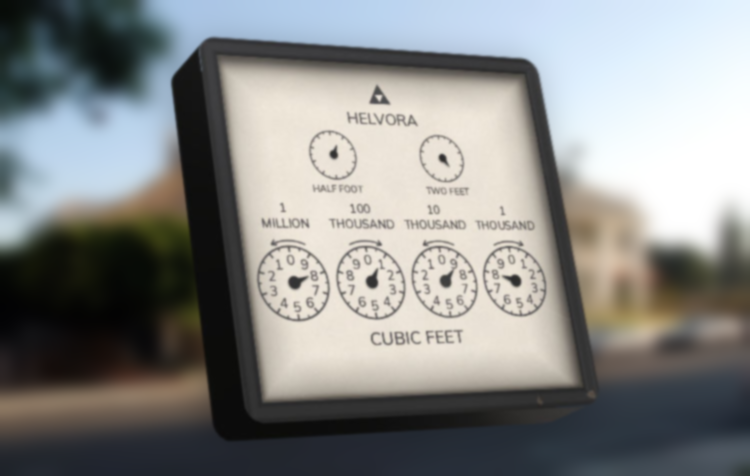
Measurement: 808800 ft³
